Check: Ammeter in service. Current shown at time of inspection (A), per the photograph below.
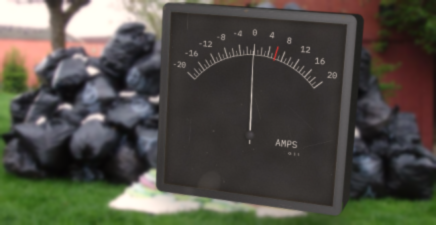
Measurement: 0 A
